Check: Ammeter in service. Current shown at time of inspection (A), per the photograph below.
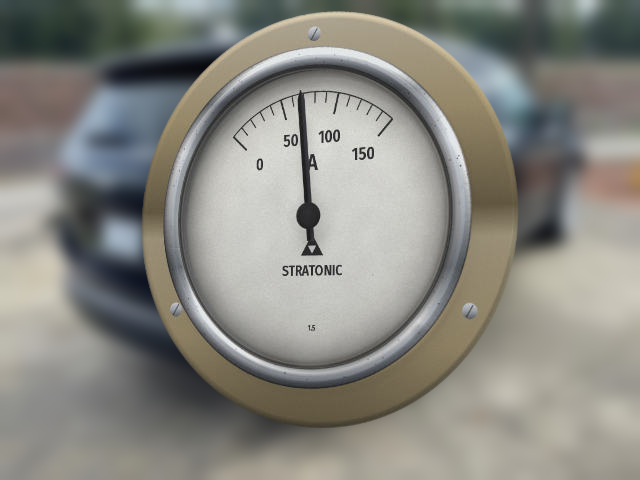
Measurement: 70 A
